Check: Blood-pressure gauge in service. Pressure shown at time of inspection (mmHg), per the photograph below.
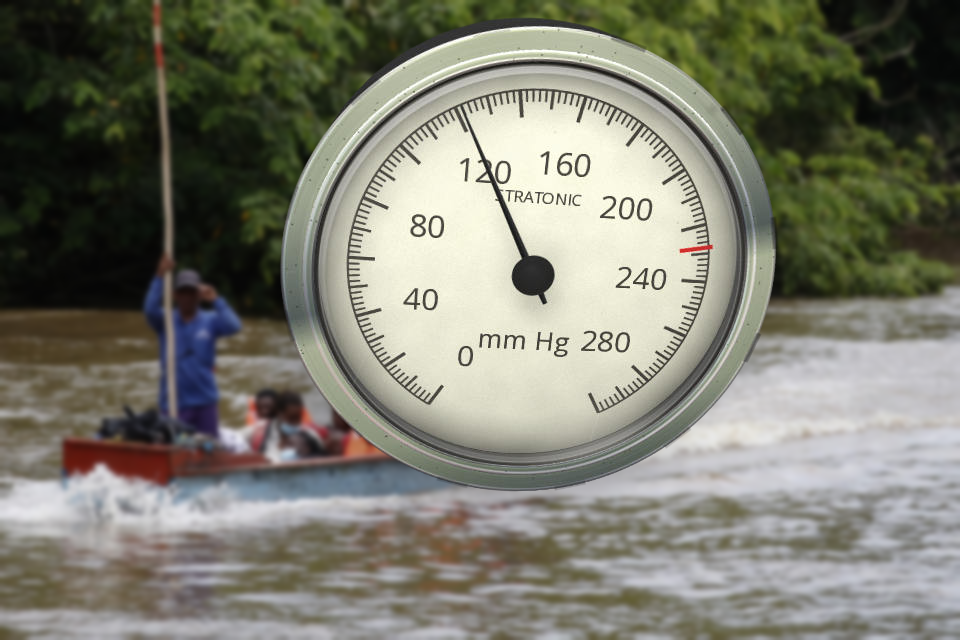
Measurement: 122 mmHg
